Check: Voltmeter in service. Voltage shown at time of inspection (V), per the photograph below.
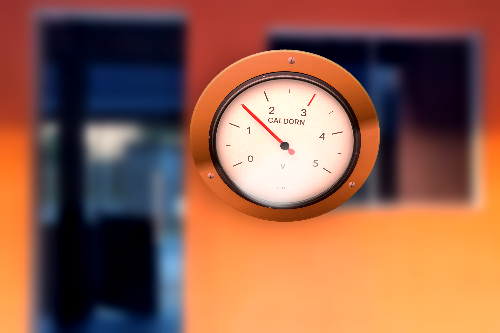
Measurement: 1.5 V
